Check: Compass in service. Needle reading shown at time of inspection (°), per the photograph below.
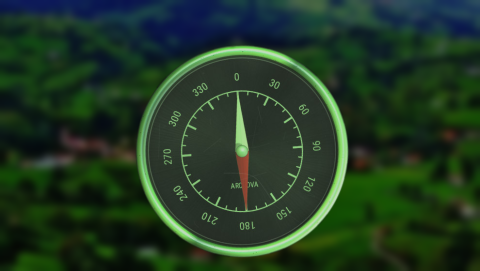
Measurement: 180 °
